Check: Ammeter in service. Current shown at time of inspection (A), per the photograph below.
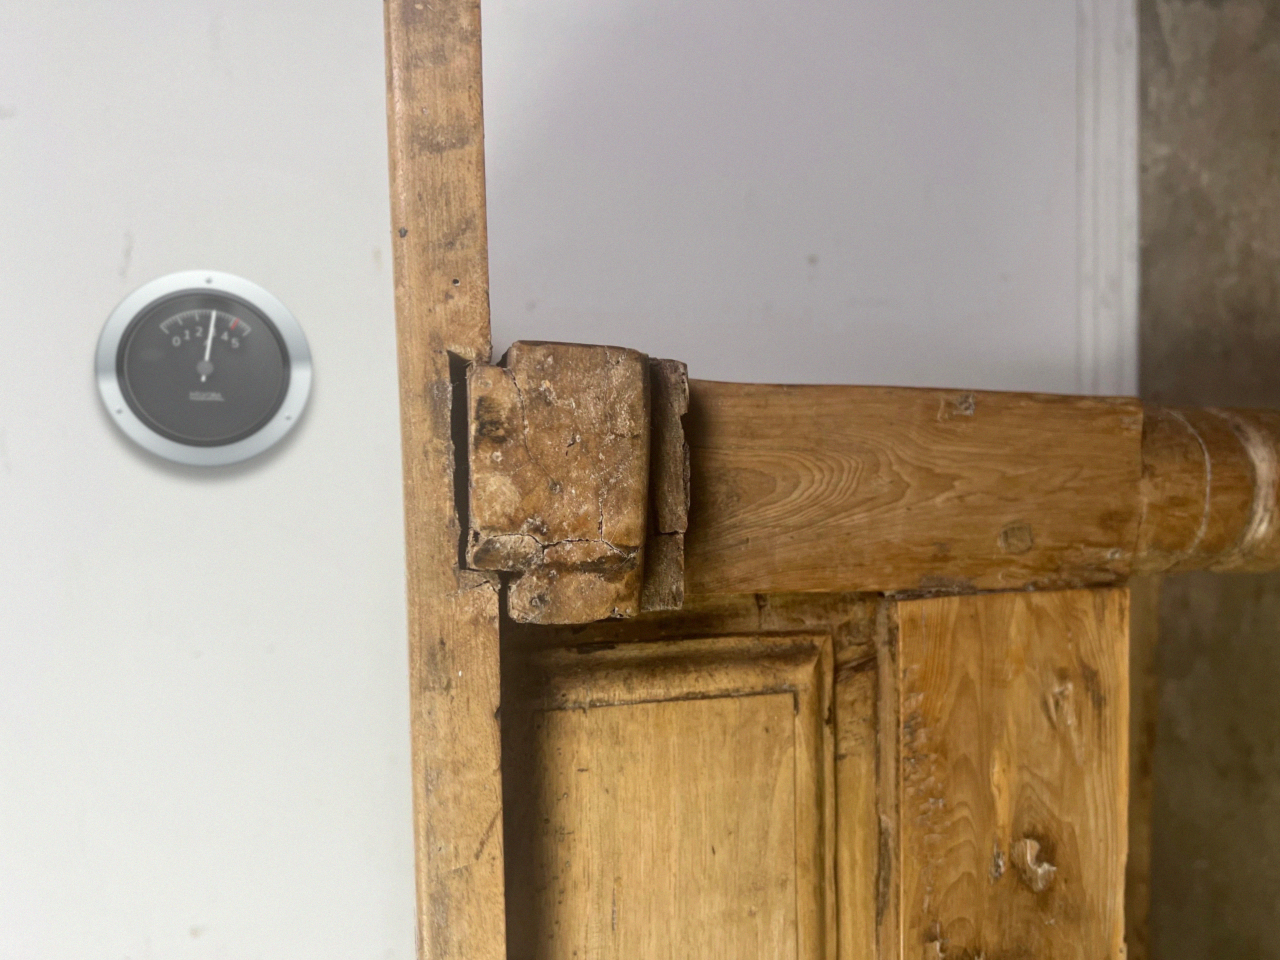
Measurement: 3 A
